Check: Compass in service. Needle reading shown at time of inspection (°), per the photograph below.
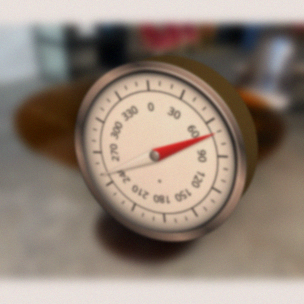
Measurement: 70 °
